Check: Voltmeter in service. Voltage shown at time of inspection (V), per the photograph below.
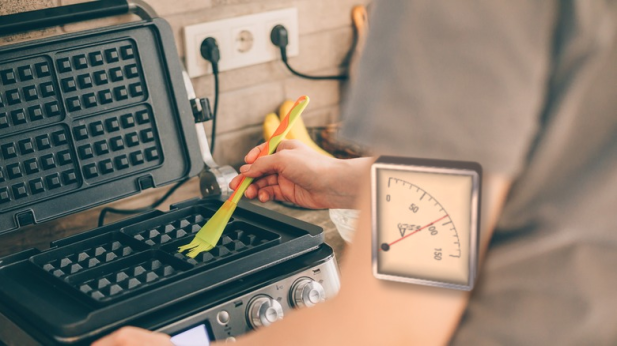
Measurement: 90 V
